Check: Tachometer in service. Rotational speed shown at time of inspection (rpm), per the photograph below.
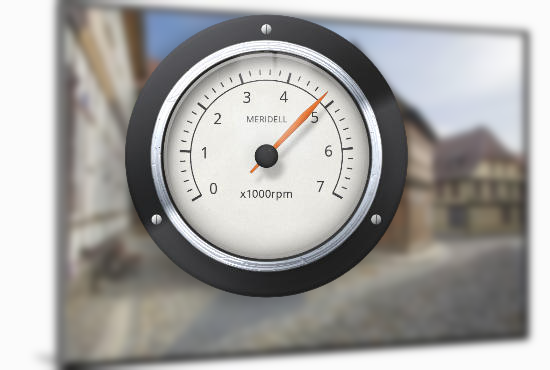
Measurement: 4800 rpm
